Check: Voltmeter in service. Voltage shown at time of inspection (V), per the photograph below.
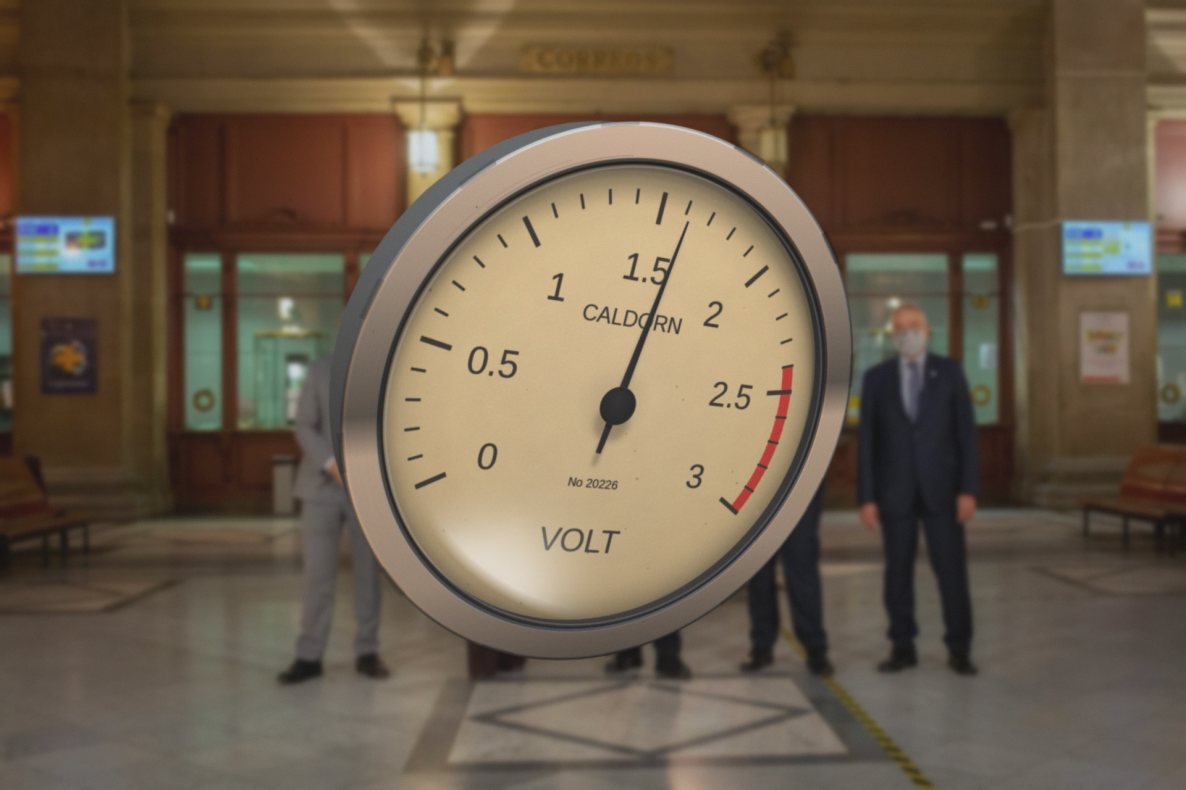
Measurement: 1.6 V
